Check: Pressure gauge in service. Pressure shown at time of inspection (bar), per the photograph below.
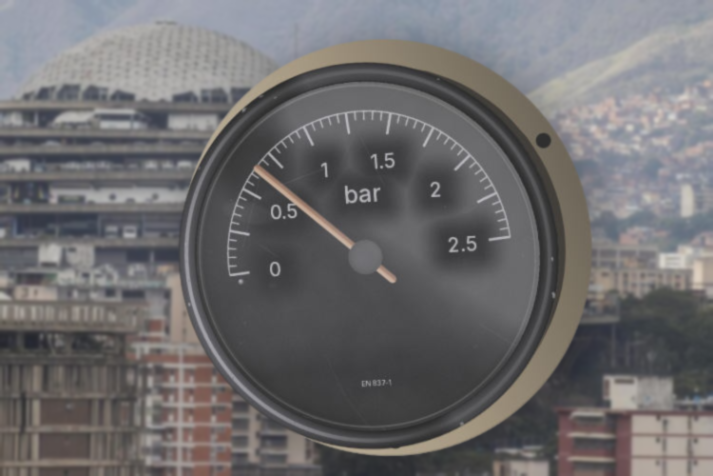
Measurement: 0.65 bar
